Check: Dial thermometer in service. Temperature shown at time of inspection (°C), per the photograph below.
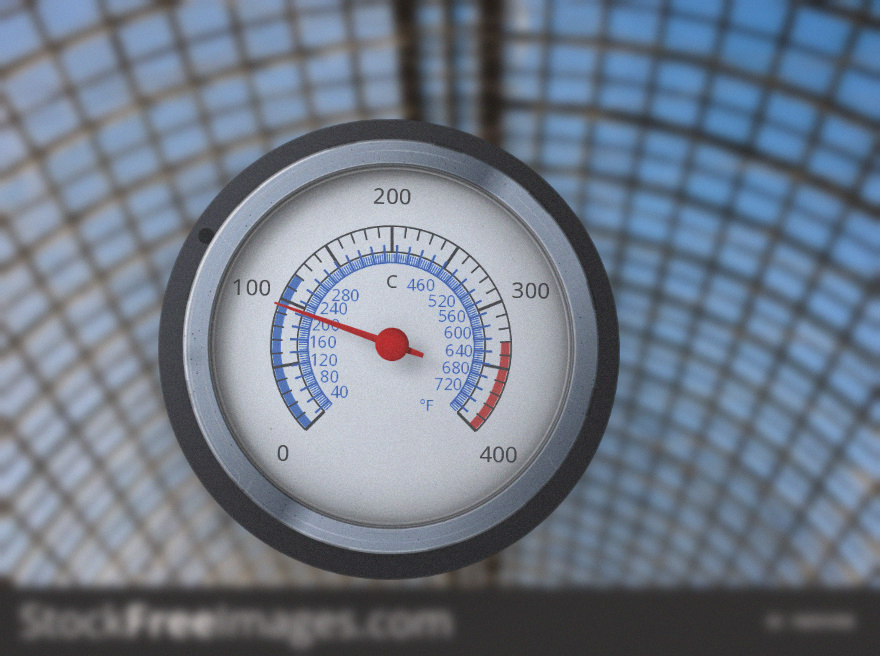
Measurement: 95 °C
